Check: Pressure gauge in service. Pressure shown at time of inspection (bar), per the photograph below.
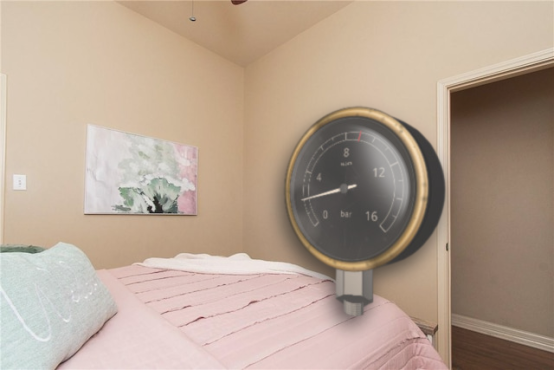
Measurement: 2 bar
